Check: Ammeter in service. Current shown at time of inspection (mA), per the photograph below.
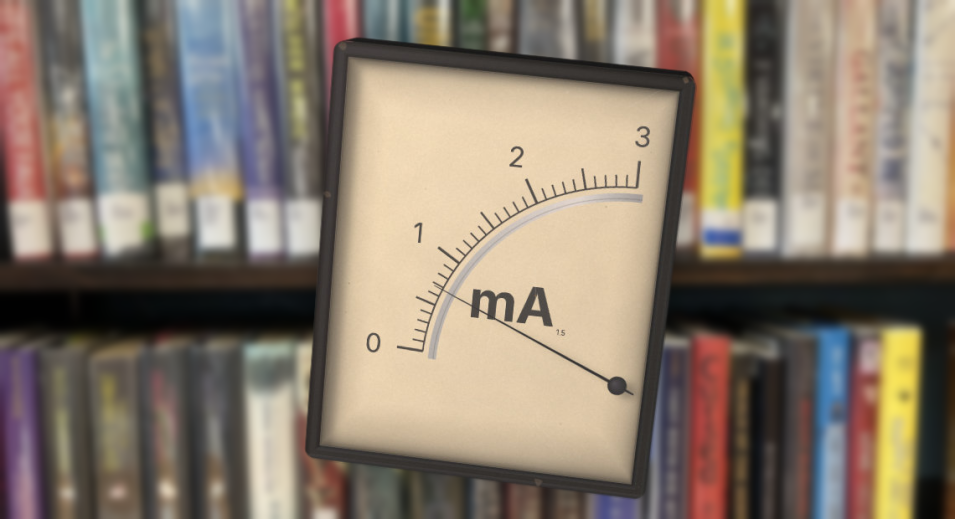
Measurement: 0.7 mA
